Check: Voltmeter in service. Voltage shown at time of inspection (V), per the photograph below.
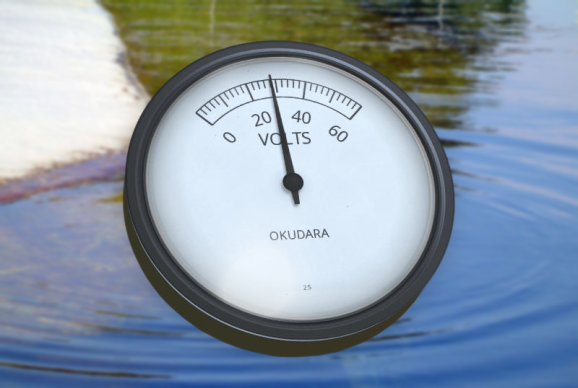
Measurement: 28 V
